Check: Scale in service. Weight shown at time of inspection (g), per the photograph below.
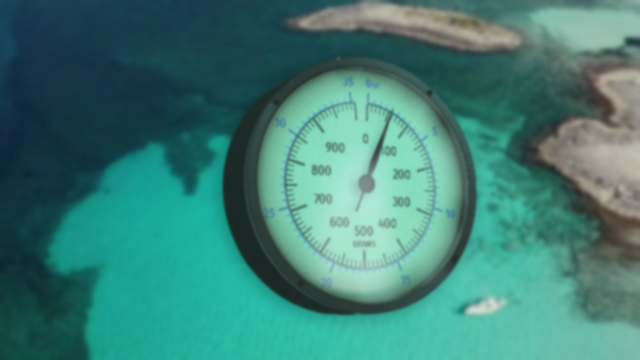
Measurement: 50 g
